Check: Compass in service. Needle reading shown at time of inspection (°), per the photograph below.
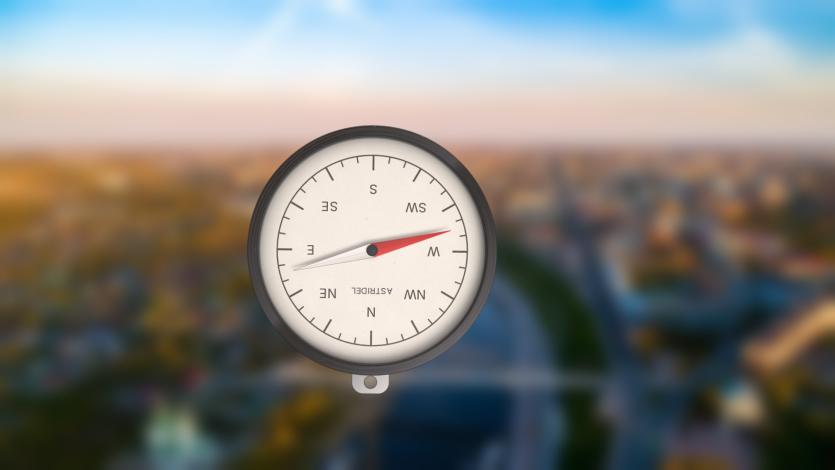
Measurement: 255 °
